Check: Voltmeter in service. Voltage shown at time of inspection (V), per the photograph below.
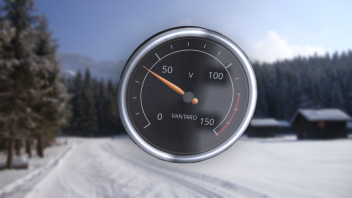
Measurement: 40 V
